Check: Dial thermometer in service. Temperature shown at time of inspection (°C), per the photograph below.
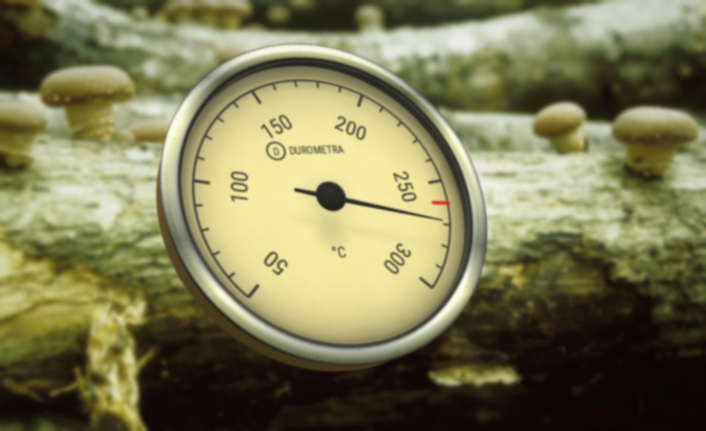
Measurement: 270 °C
